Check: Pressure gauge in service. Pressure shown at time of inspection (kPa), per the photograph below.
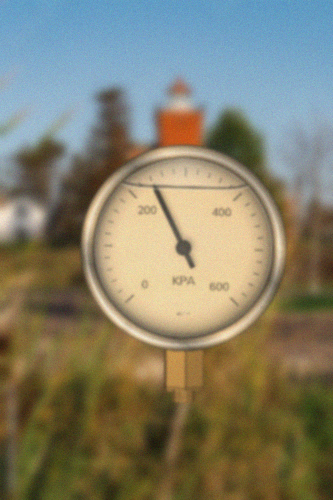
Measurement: 240 kPa
